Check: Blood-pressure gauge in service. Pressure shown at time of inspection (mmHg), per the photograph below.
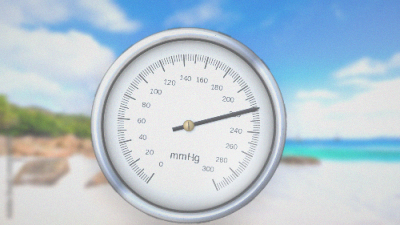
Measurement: 220 mmHg
